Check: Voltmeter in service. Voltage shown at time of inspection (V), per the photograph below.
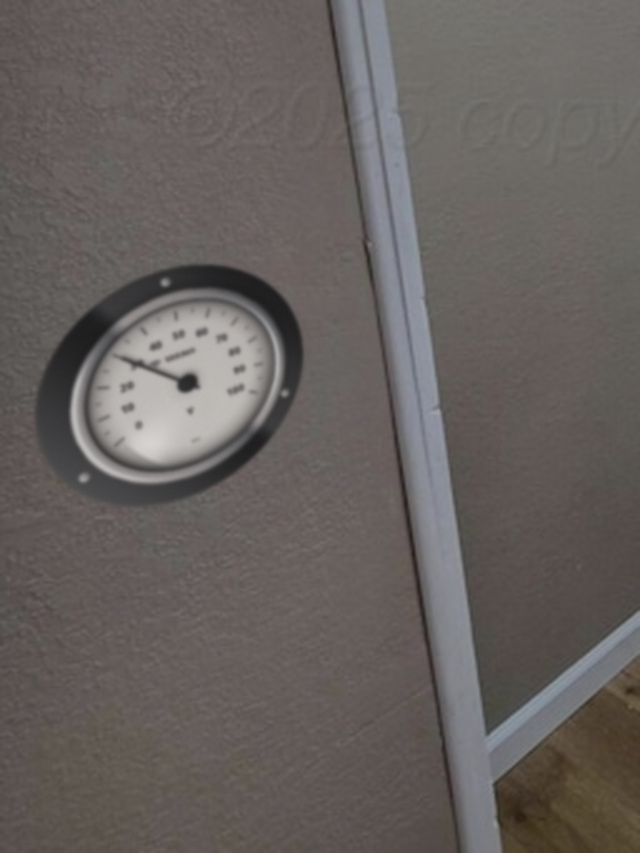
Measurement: 30 V
